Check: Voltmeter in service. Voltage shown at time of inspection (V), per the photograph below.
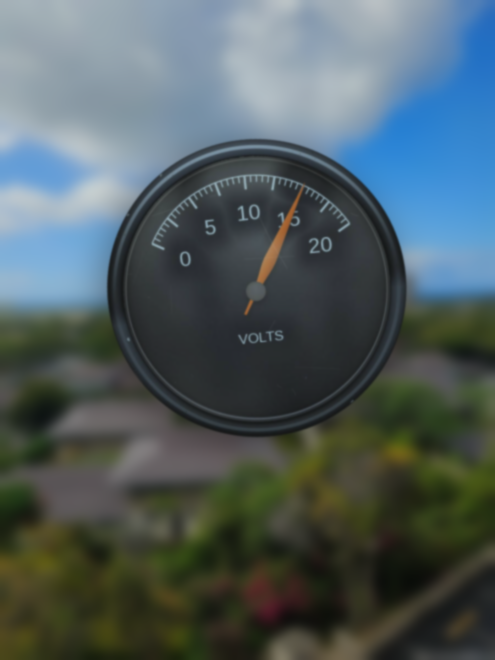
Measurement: 15 V
